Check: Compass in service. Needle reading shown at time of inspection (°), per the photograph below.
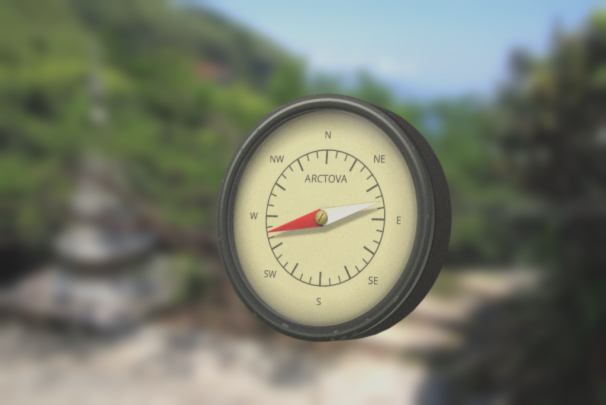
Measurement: 255 °
